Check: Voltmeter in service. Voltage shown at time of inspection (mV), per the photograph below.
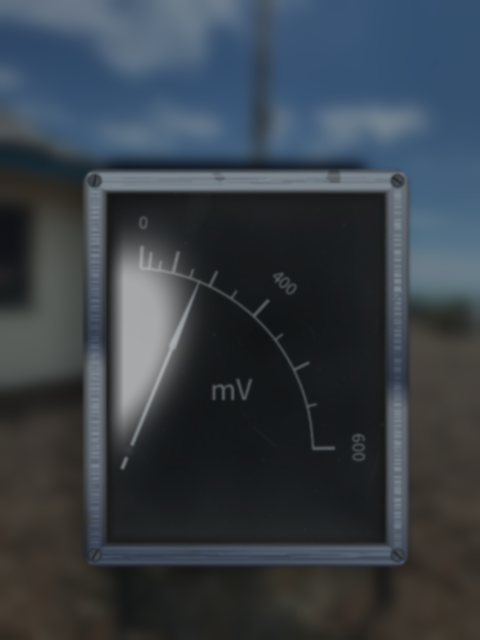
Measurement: 275 mV
